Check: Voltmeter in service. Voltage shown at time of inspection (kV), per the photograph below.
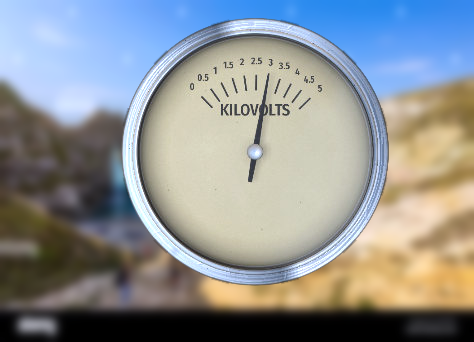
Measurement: 3 kV
